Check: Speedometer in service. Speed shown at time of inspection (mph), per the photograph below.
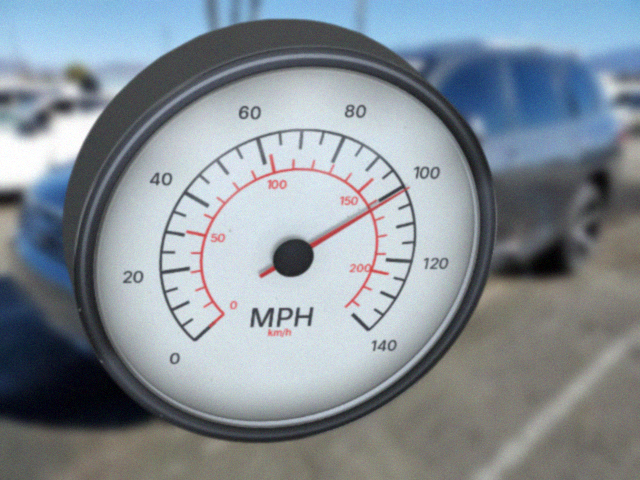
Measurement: 100 mph
